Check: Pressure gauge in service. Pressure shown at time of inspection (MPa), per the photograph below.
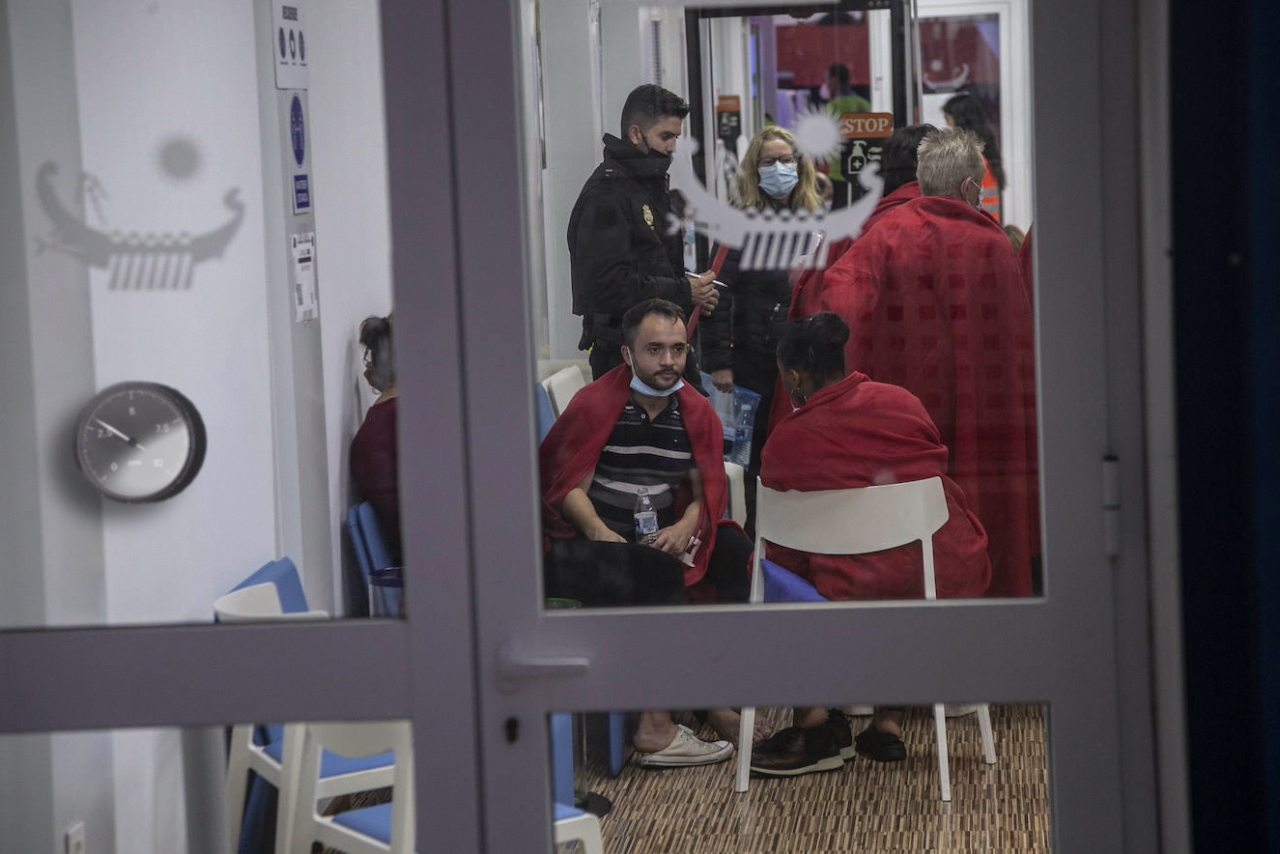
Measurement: 3 MPa
